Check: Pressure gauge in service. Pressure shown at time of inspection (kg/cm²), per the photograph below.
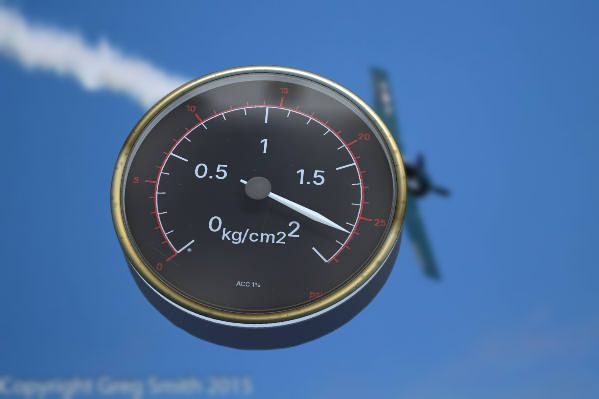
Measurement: 1.85 kg/cm²
